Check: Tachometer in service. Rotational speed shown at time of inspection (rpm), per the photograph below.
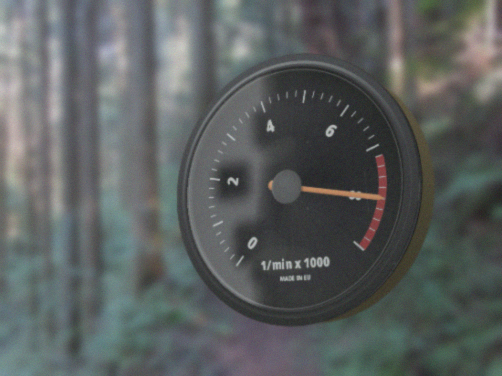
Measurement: 8000 rpm
